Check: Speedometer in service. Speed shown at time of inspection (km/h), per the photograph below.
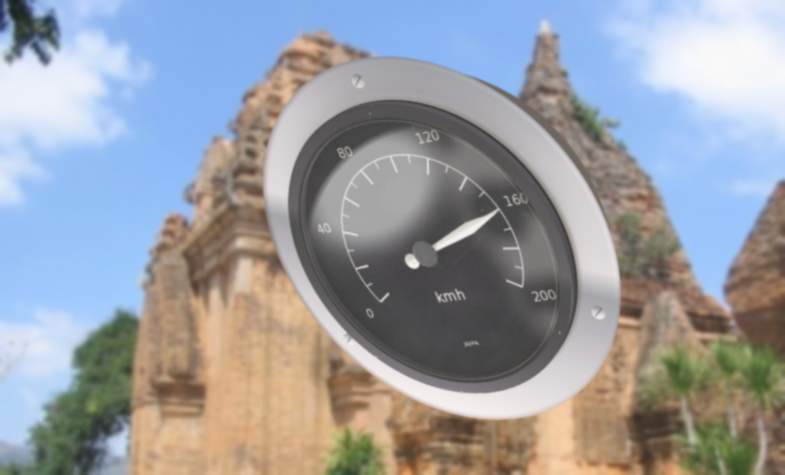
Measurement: 160 km/h
